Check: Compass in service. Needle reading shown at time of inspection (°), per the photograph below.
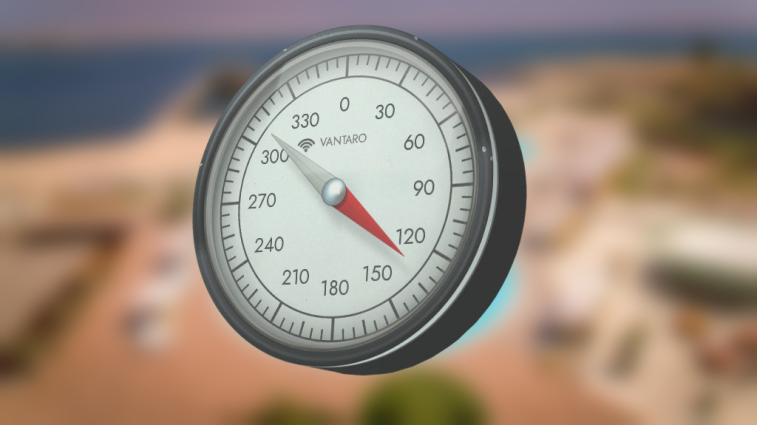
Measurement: 130 °
